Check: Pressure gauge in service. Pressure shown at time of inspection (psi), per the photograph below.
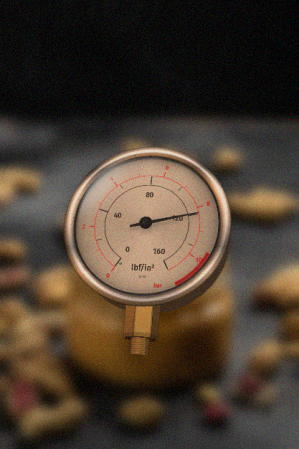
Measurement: 120 psi
